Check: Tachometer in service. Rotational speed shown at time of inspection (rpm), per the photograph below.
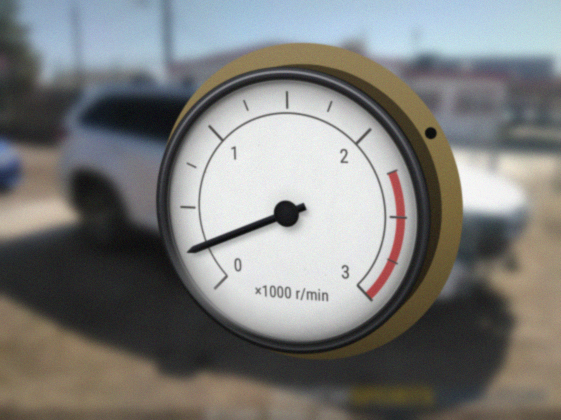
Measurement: 250 rpm
